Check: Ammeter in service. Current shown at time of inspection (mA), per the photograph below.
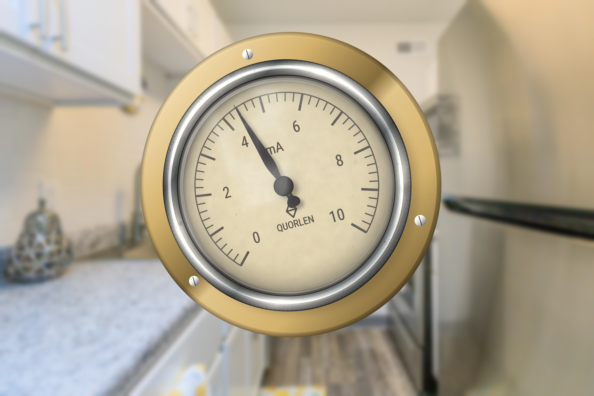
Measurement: 4.4 mA
